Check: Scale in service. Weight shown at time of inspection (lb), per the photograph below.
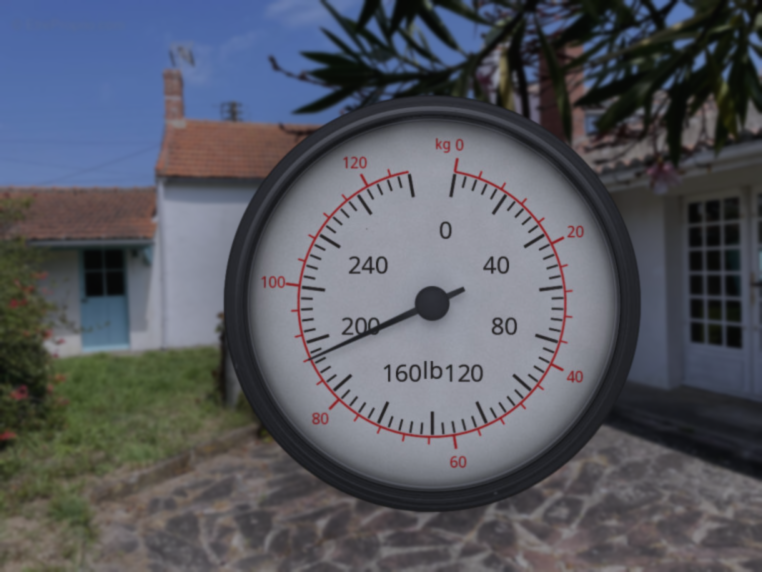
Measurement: 194 lb
